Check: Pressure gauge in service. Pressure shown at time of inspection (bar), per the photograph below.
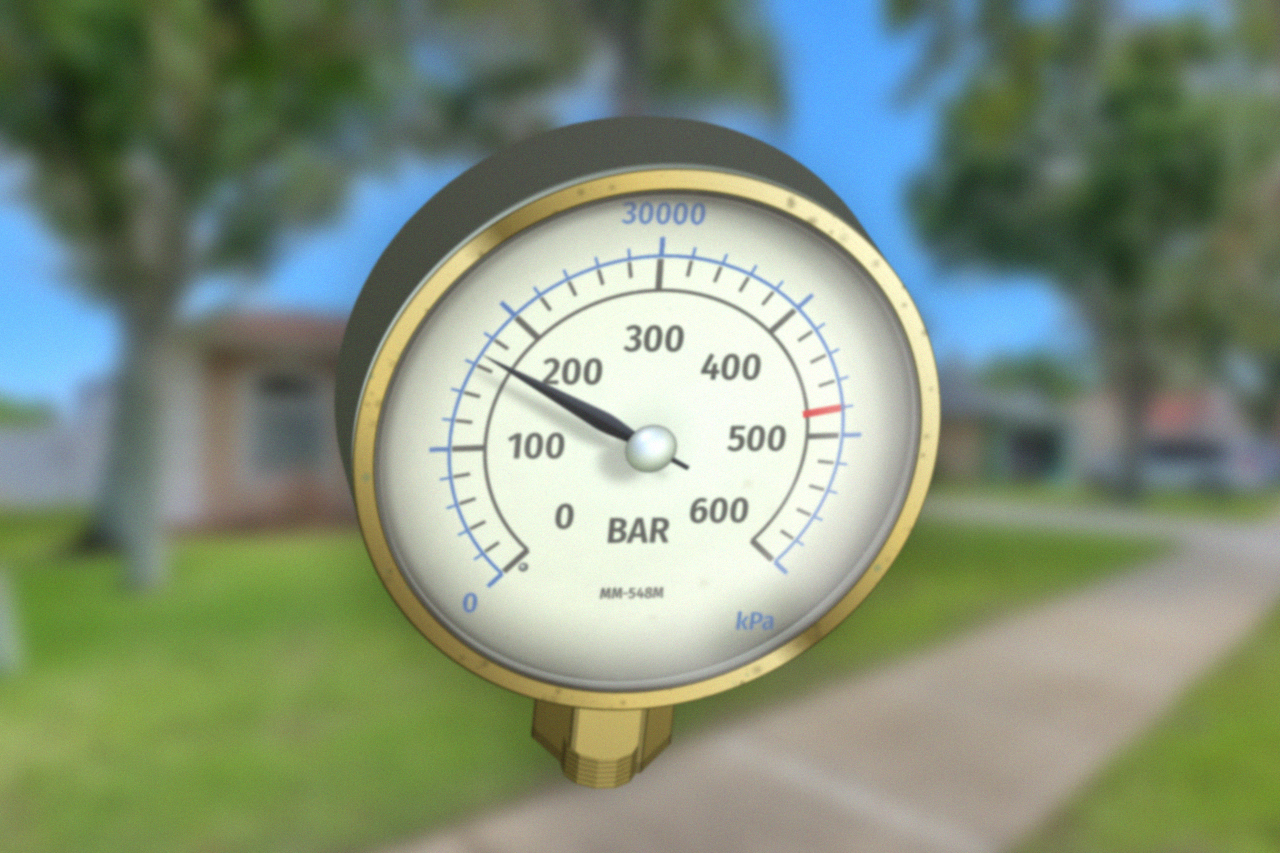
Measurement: 170 bar
